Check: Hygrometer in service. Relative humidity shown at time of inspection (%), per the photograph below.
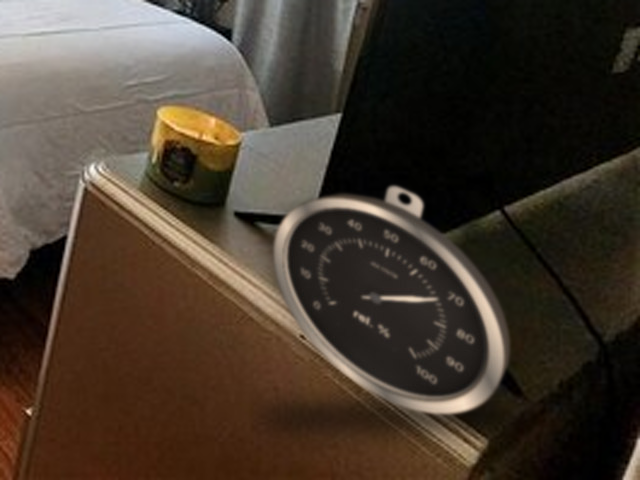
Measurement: 70 %
